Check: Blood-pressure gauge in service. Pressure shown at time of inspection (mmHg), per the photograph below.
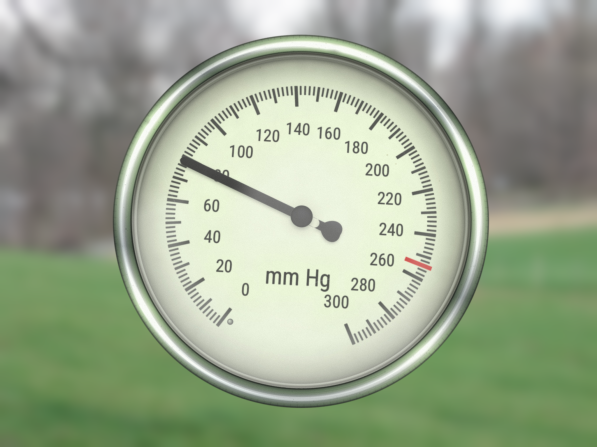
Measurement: 78 mmHg
